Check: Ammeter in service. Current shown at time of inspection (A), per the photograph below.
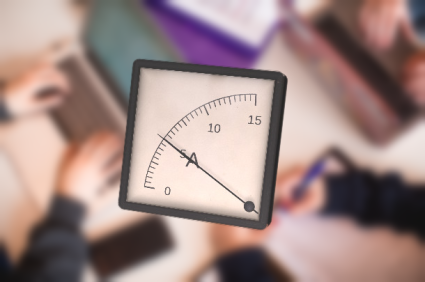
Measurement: 5 A
